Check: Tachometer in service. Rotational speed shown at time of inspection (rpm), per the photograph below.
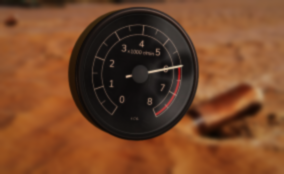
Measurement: 6000 rpm
